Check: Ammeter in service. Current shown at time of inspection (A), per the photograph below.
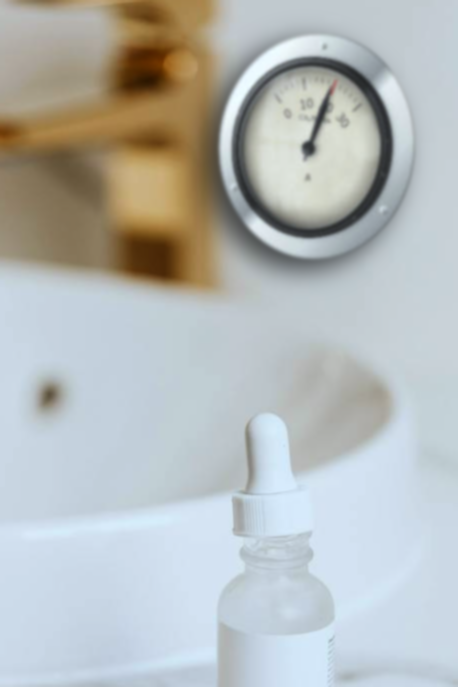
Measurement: 20 A
